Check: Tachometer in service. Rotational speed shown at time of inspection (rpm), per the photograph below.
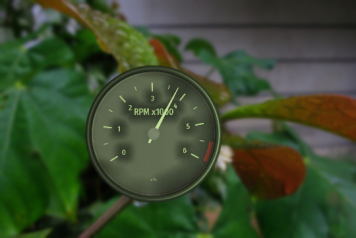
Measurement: 3750 rpm
